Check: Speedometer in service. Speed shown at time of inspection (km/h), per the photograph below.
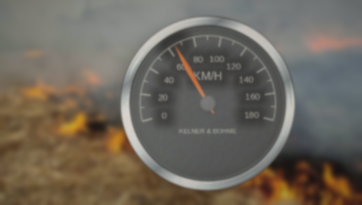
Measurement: 65 km/h
